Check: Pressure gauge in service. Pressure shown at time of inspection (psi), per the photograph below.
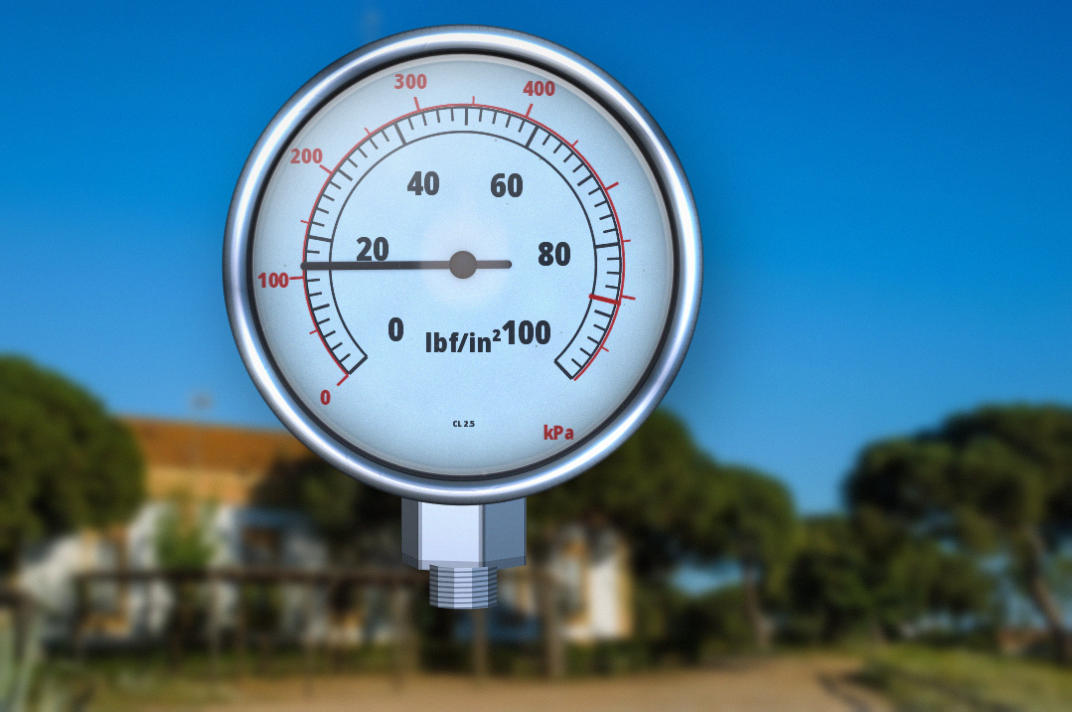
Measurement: 16 psi
